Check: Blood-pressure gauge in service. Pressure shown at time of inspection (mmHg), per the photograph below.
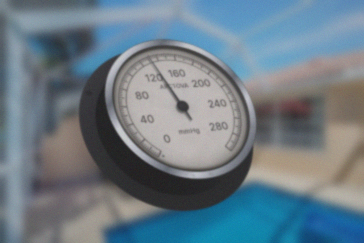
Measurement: 130 mmHg
